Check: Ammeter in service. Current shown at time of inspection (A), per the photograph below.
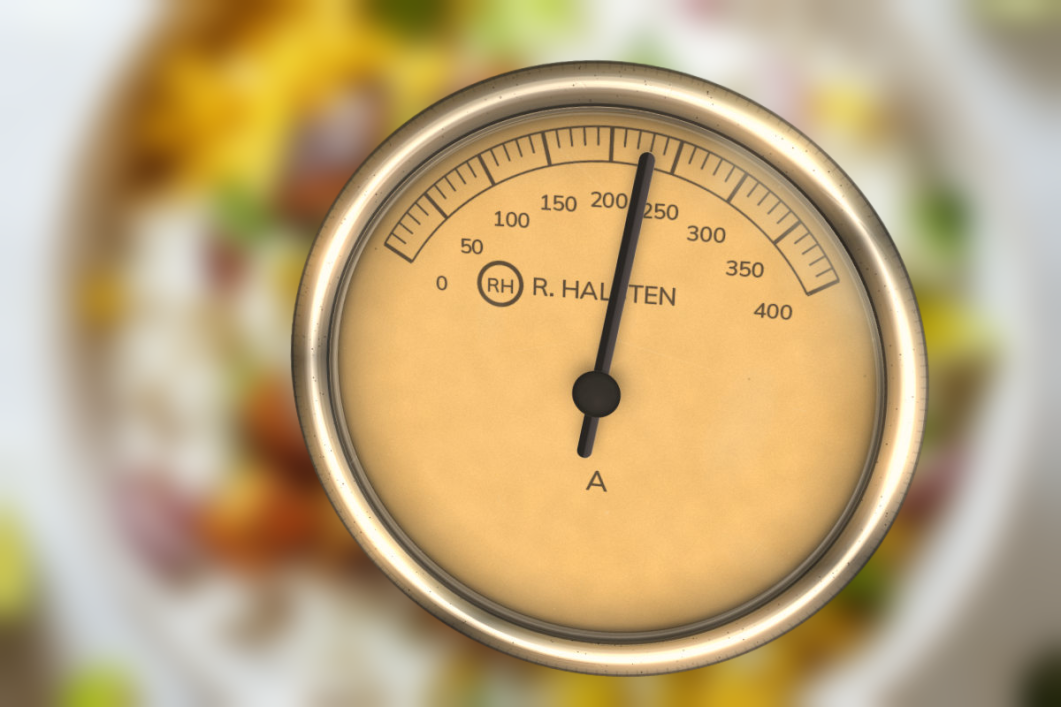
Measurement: 230 A
